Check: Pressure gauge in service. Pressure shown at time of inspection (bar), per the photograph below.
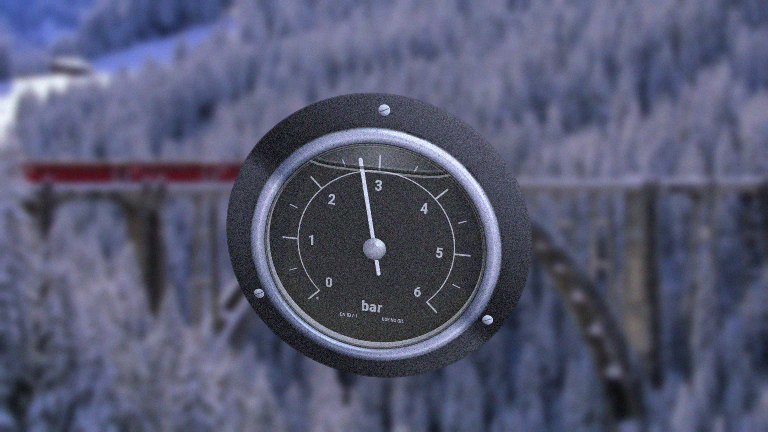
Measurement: 2.75 bar
